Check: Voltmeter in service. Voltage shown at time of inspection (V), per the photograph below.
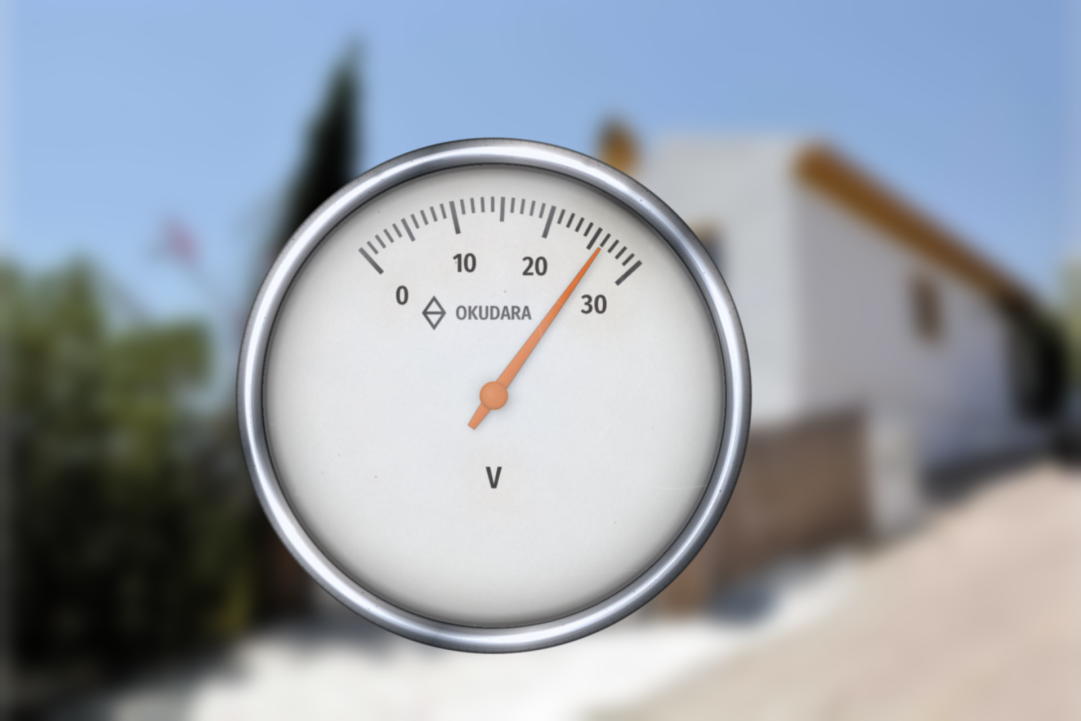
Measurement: 26 V
